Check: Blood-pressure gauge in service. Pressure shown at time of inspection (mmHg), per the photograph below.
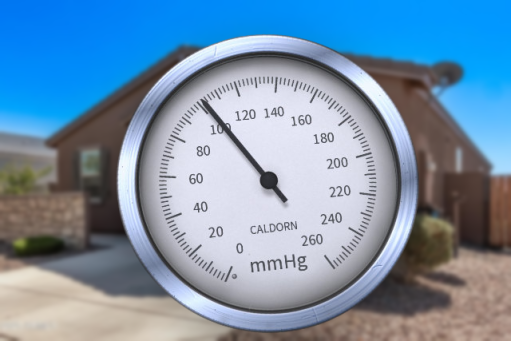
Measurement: 102 mmHg
